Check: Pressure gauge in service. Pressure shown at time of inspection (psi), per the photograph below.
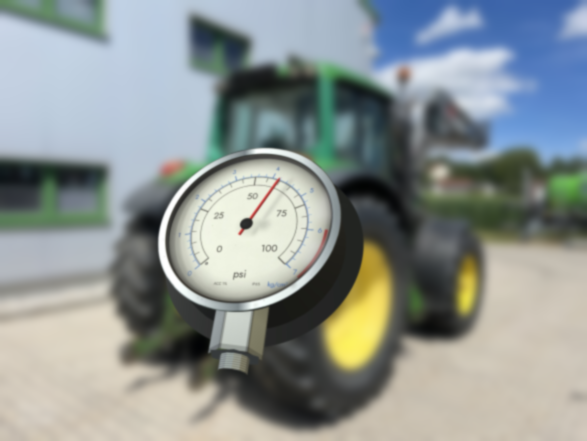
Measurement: 60 psi
